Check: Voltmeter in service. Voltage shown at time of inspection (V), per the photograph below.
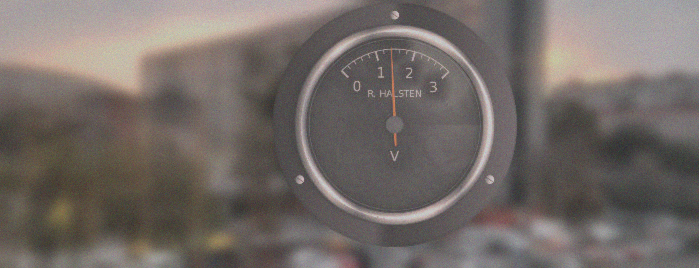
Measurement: 1.4 V
